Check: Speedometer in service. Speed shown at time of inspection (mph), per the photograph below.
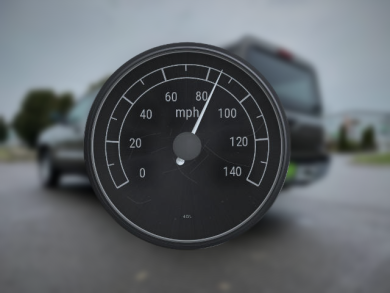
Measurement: 85 mph
